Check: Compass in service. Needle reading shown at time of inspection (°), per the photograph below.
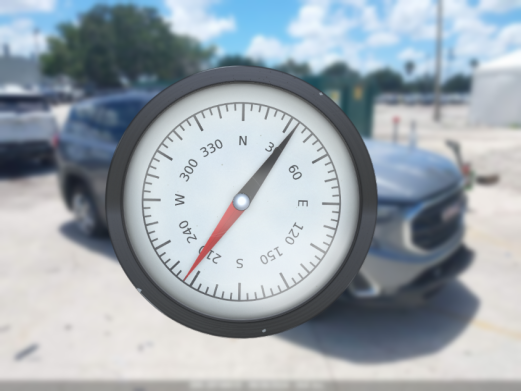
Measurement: 215 °
